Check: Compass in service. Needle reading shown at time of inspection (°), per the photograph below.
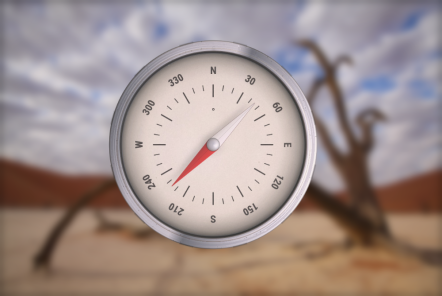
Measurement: 225 °
